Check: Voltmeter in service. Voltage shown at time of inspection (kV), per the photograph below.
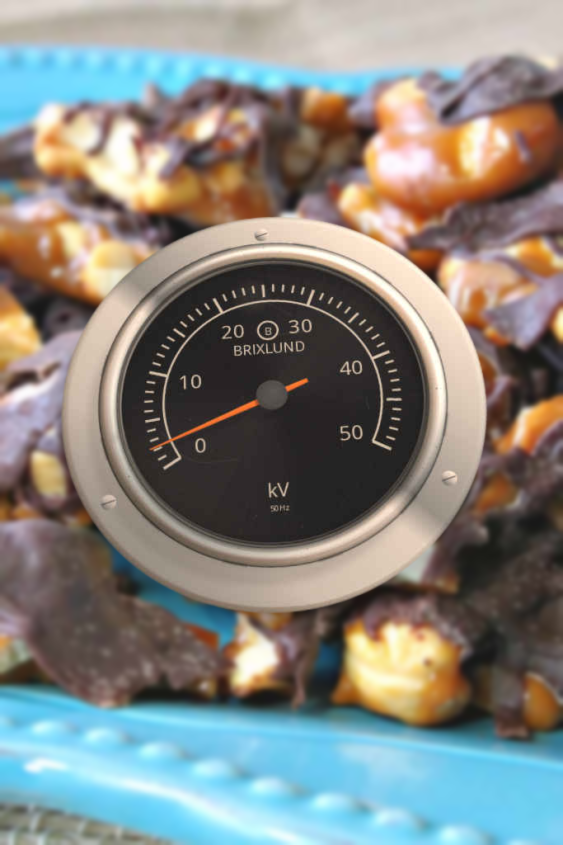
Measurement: 2 kV
